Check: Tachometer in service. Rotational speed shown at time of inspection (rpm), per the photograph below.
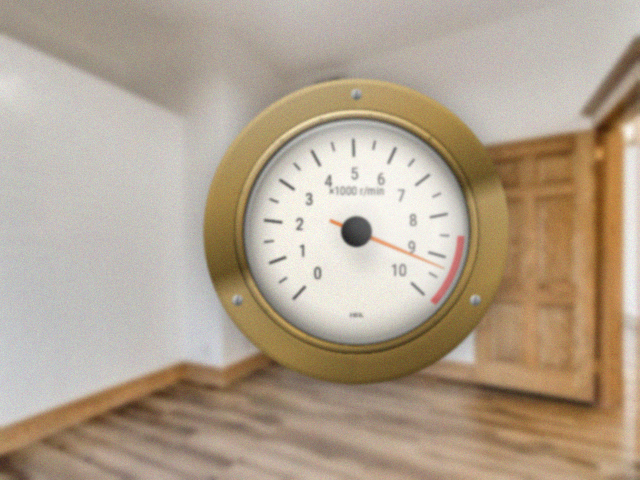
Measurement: 9250 rpm
